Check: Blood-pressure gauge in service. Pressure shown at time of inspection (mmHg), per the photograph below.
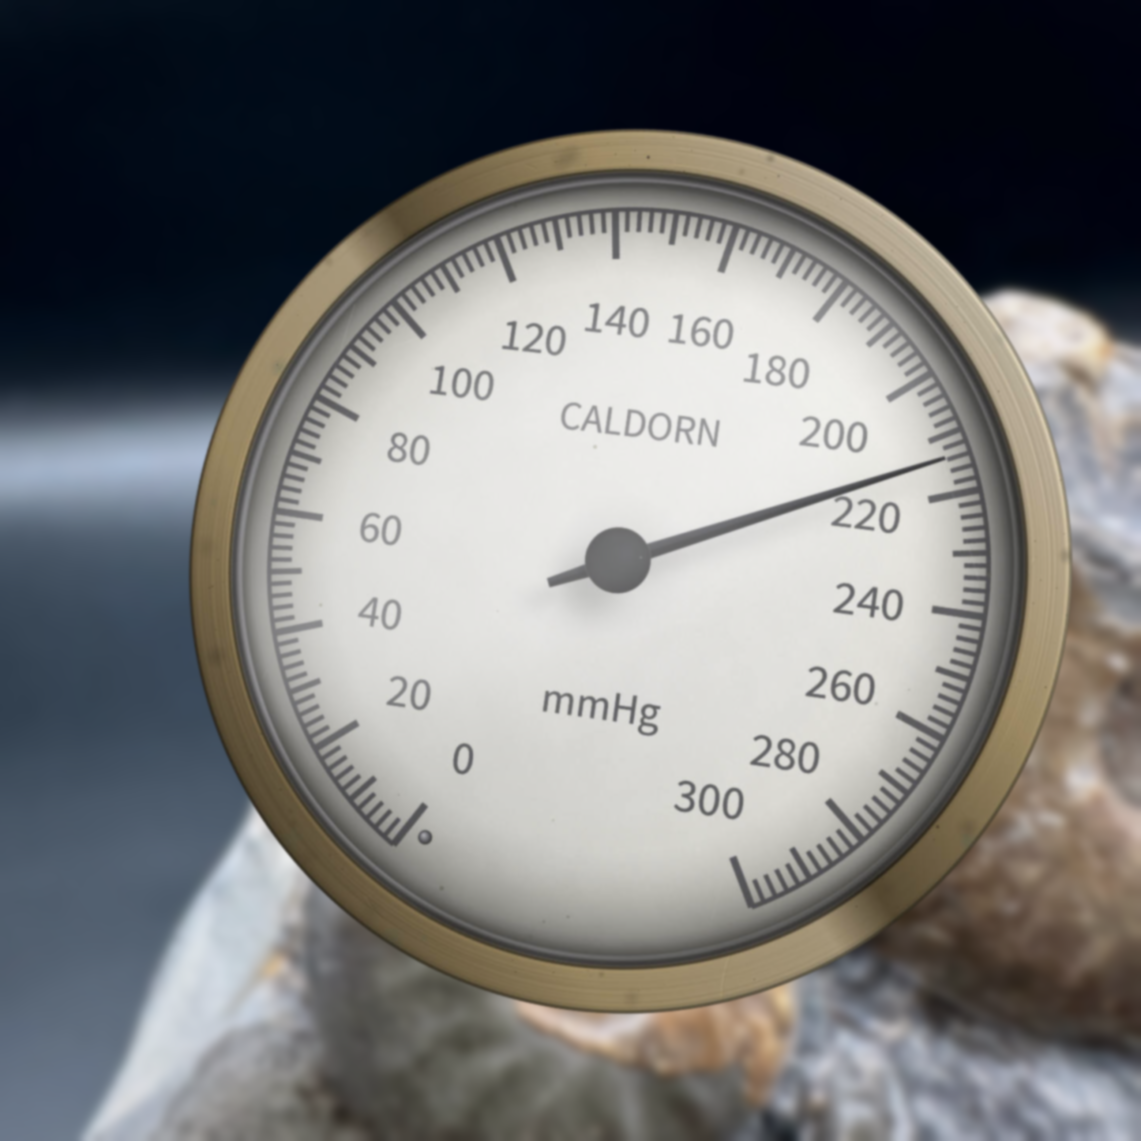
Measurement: 214 mmHg
